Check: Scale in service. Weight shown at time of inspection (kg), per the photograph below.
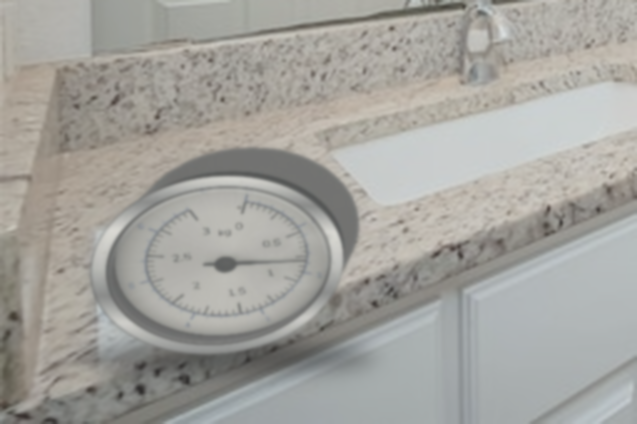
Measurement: 0.75 kg
